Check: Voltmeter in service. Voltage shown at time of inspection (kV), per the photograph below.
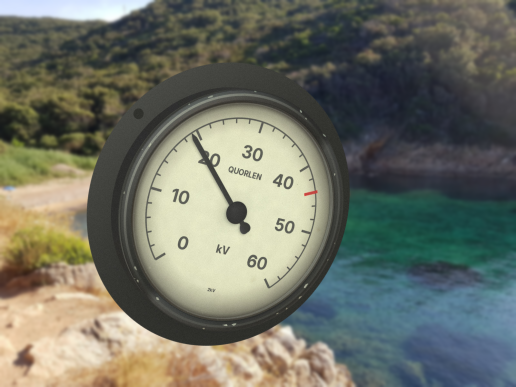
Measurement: 19 kV
